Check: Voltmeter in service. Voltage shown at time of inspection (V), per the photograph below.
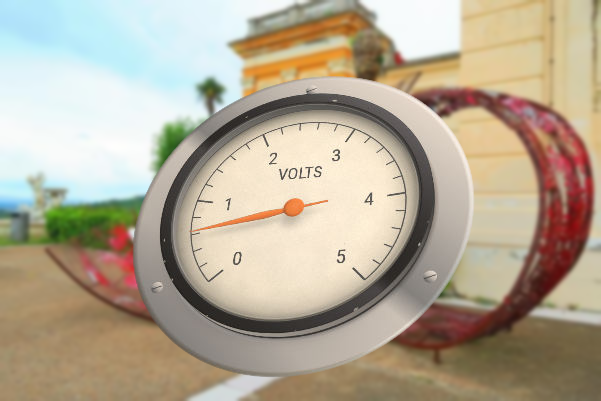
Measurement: 0.6 V
